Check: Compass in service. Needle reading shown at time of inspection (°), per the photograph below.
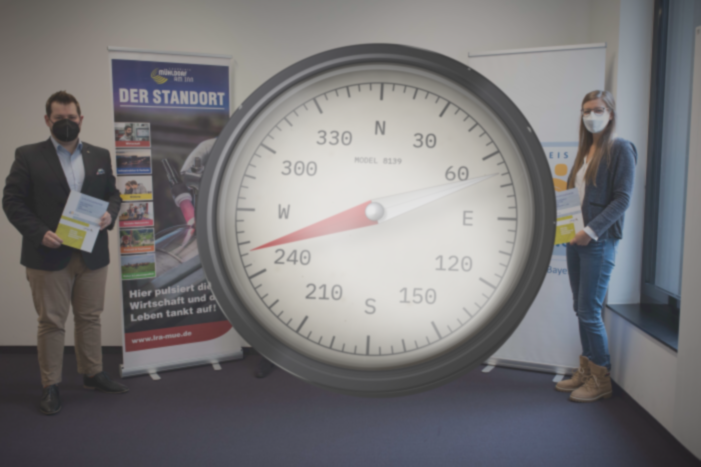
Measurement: 250 °
